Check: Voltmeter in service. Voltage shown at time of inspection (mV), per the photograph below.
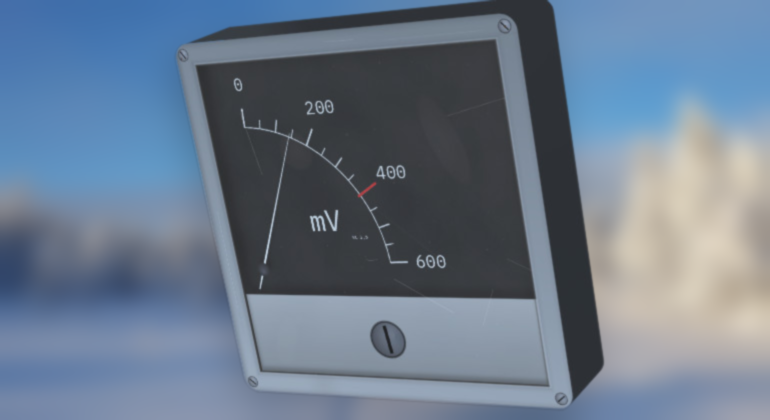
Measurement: 150 mV
